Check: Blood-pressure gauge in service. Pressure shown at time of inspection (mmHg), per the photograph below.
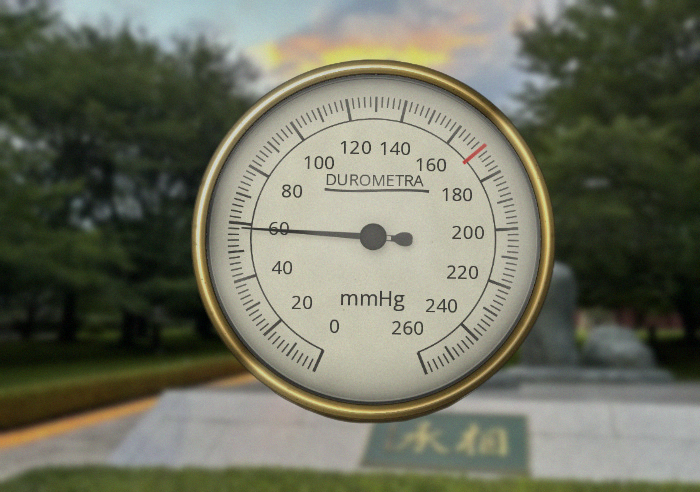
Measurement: 58 mmHg
